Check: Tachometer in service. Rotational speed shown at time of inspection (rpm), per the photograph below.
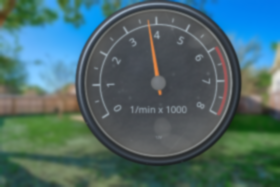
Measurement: 3750 rpm
